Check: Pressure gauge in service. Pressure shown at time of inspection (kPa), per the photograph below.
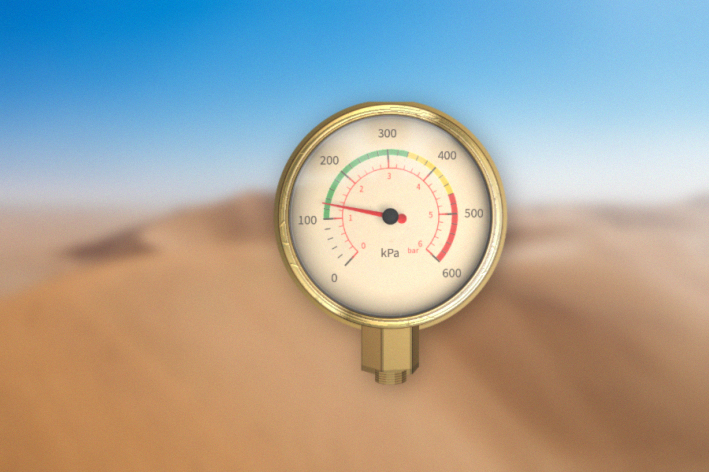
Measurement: 130 kPa
